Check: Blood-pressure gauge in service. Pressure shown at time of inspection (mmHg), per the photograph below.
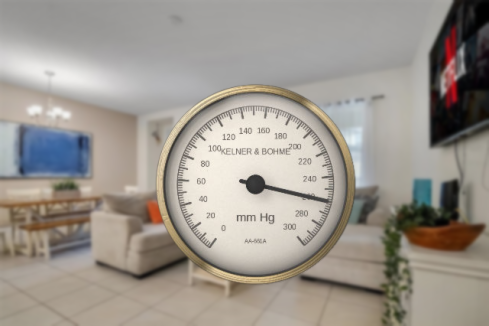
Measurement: 260 mmHg
